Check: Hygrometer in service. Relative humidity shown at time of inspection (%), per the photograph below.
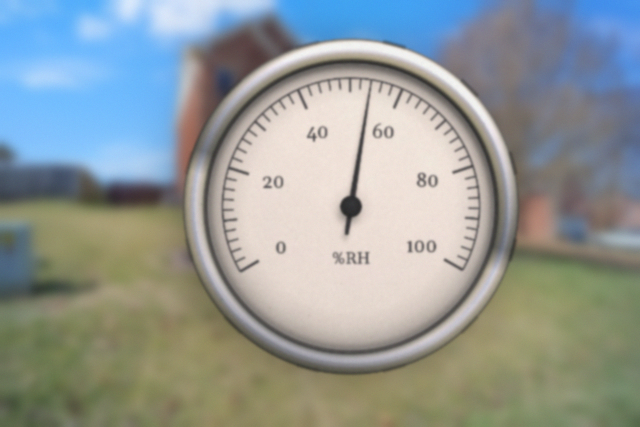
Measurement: 54 %
